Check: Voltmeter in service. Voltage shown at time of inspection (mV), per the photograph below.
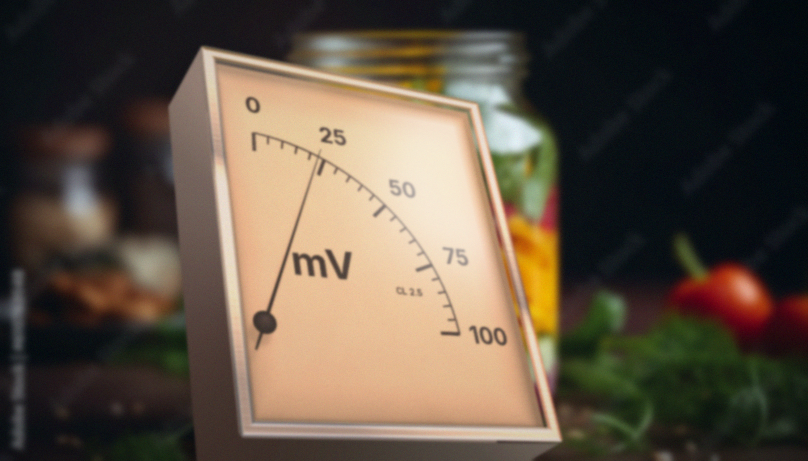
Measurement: 22.5 mV
